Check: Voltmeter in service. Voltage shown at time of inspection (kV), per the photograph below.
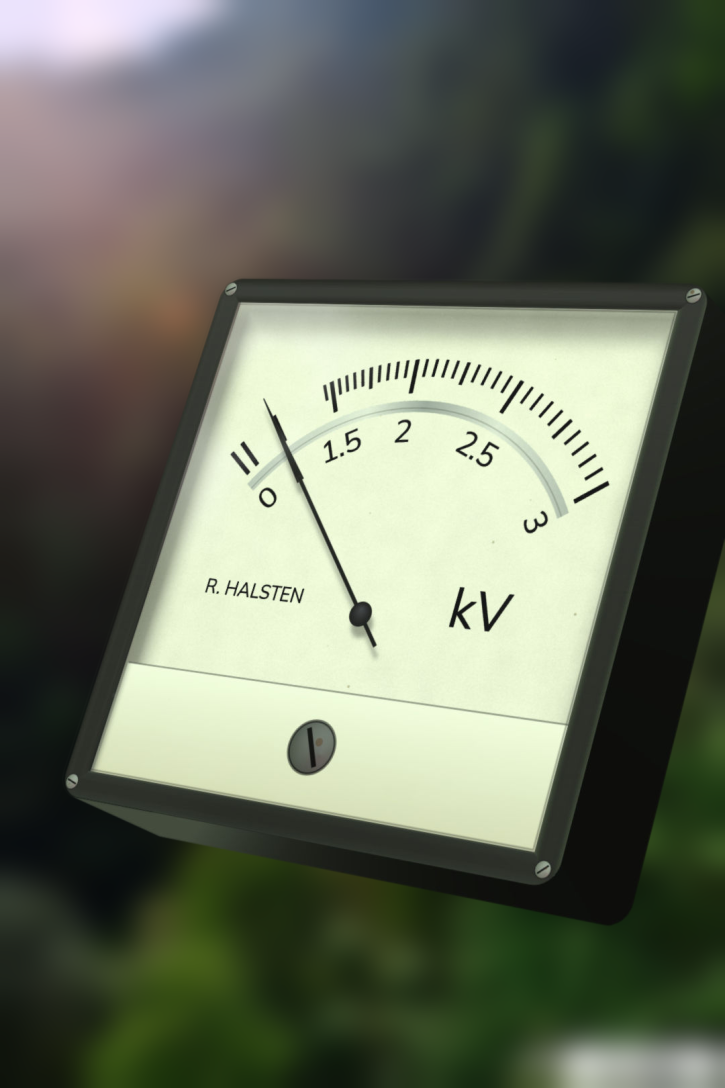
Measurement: 1 kV
